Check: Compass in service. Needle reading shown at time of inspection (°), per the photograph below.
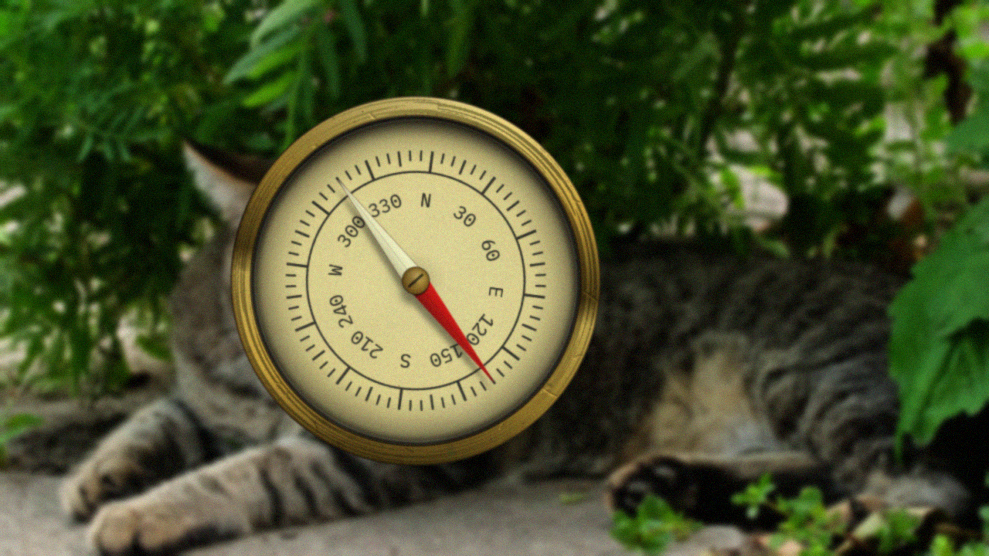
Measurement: 135 °
